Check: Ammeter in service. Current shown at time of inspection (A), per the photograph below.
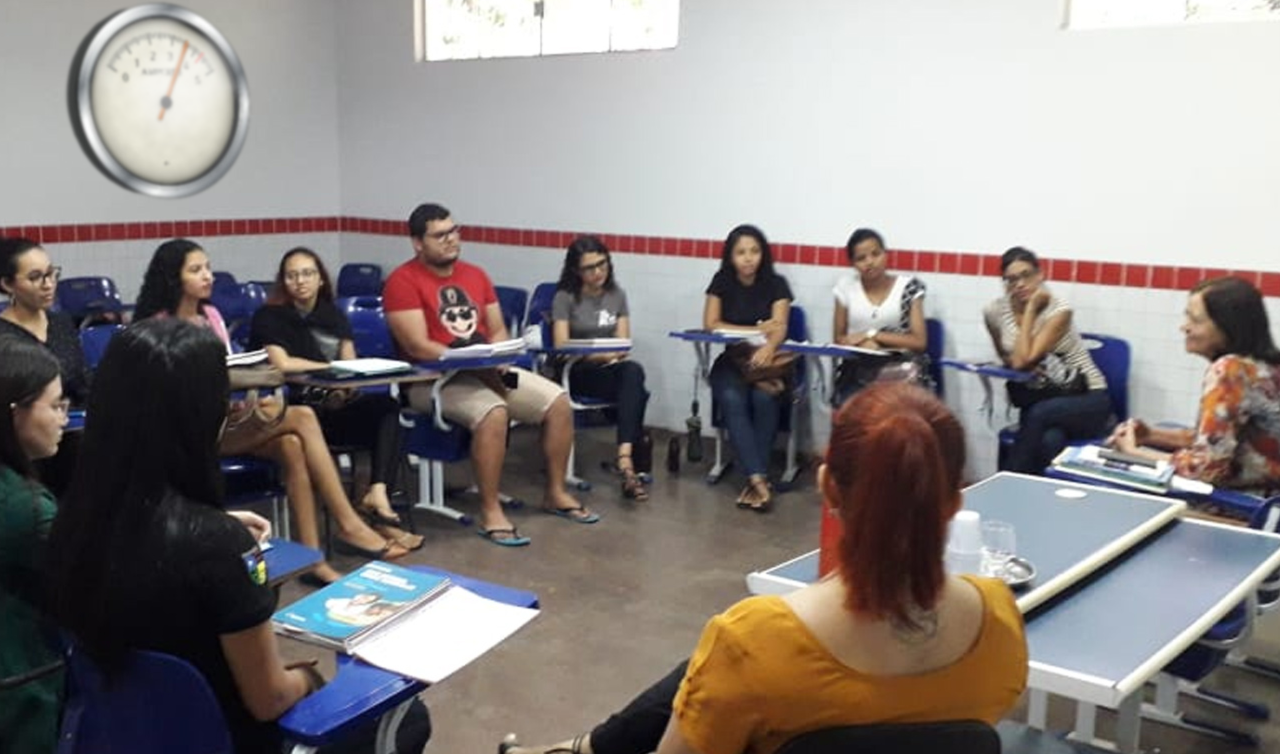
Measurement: 3.5 A
